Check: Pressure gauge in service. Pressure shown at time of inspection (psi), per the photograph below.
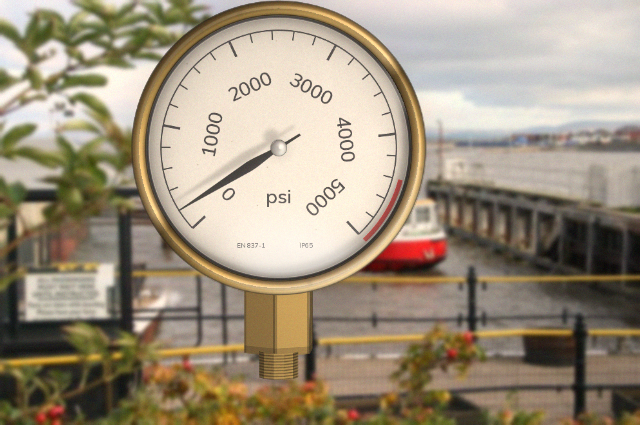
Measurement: 200 psi
